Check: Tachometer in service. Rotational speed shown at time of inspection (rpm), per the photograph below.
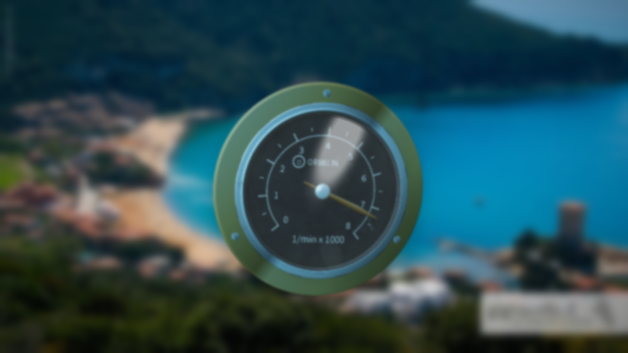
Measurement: 7250 rpm
